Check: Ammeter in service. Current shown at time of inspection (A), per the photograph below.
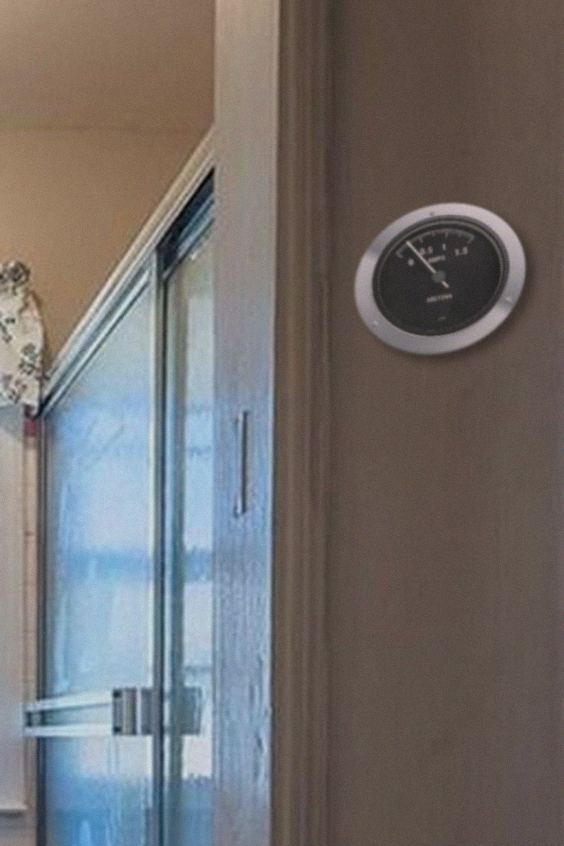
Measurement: 0.25 A
